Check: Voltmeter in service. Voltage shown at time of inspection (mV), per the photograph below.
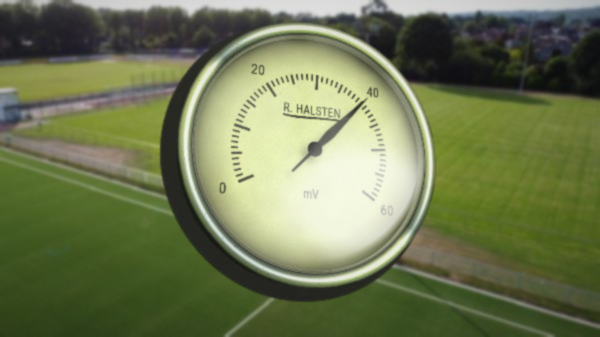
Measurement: 40 mV
